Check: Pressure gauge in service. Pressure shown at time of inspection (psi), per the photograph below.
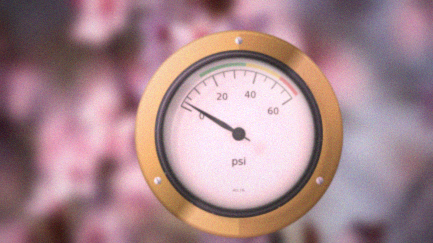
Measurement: 2.5 psi
